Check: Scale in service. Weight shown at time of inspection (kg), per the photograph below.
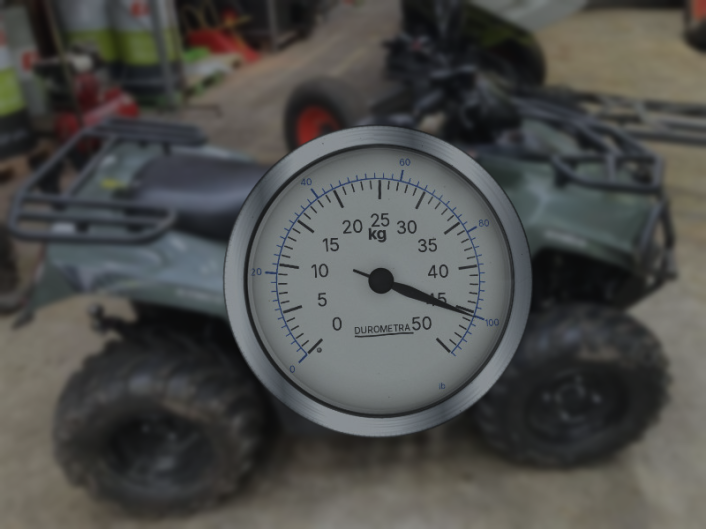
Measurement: 45.5 kg
